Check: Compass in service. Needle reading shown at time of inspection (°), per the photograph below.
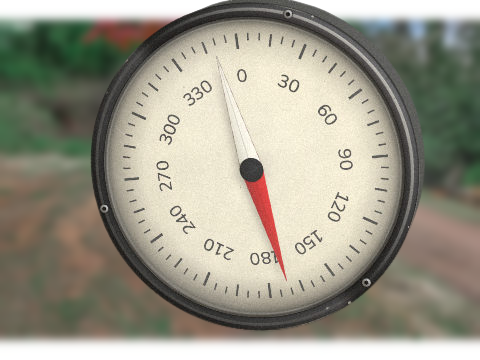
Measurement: 170 °
